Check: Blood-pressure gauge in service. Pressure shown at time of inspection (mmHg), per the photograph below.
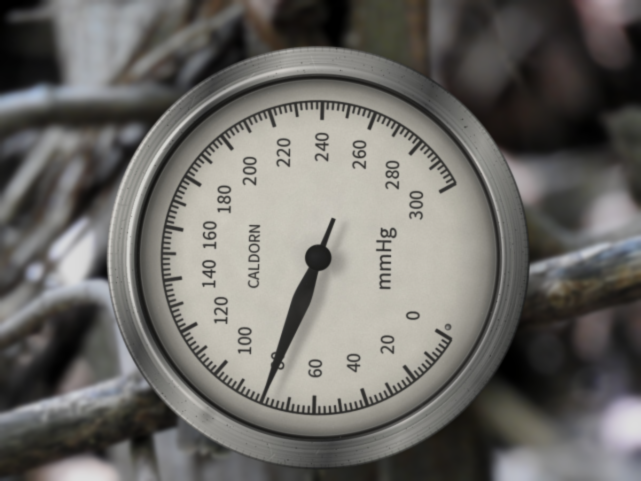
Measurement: 80 mmHg
